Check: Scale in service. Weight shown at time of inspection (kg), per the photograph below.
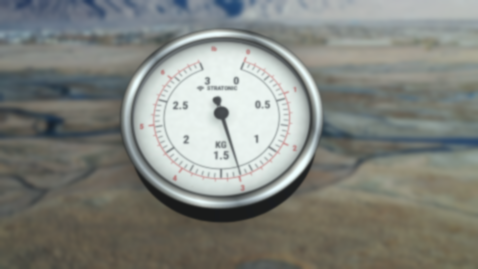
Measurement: 1.35 kg
